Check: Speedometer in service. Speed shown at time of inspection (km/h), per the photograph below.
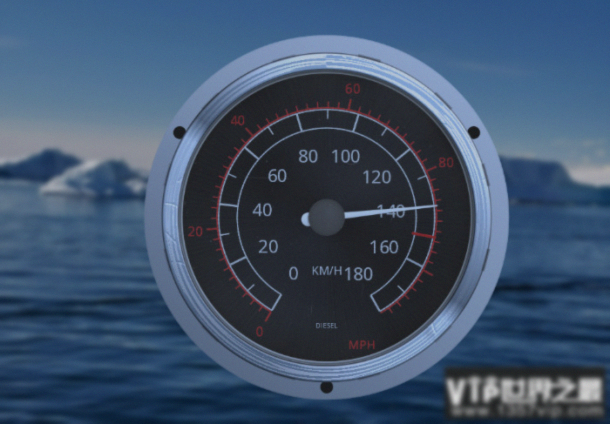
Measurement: 140 km/h
